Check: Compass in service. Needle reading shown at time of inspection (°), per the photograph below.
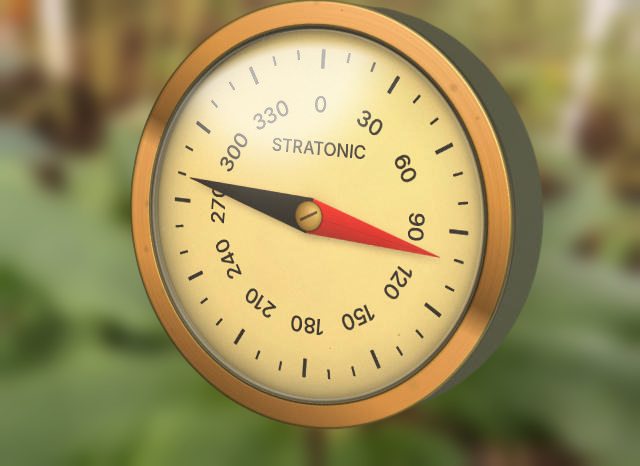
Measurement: 100 °
